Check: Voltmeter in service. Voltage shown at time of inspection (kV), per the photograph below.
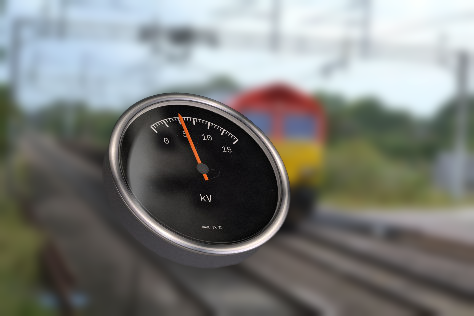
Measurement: 5 kV
